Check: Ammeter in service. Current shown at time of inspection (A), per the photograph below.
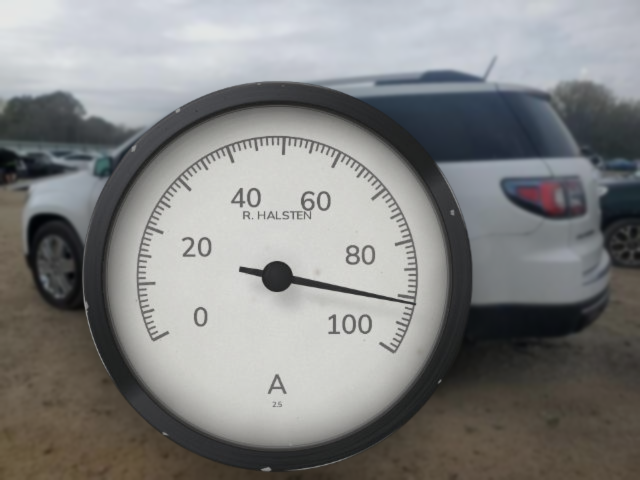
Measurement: 91 A
